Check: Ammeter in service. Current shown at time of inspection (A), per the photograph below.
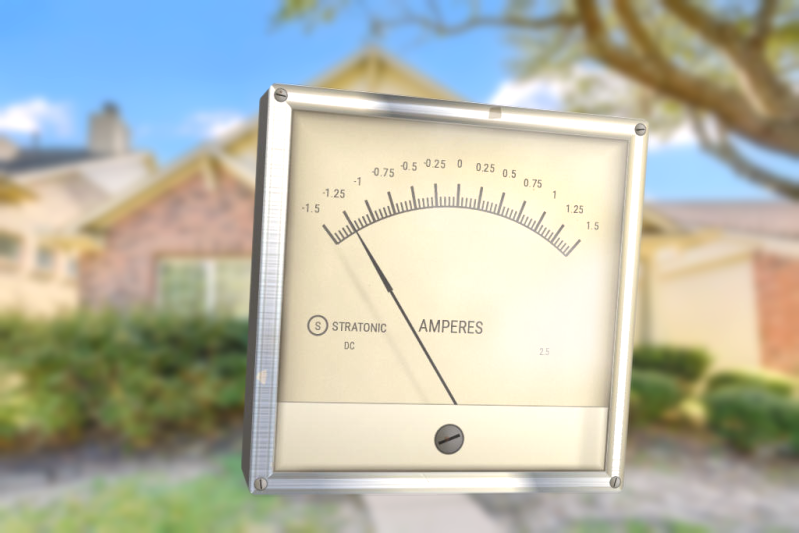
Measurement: -1.25 A
